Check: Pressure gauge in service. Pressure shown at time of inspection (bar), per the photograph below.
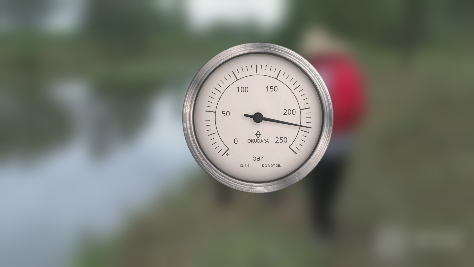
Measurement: 220 bar
